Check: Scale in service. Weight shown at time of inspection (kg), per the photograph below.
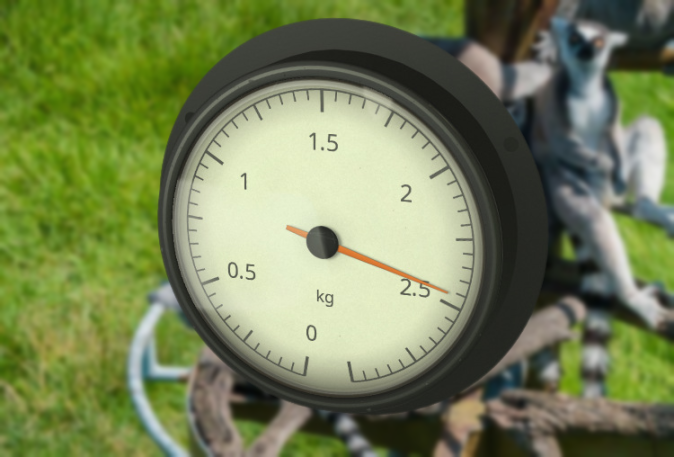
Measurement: 2.45 kg
